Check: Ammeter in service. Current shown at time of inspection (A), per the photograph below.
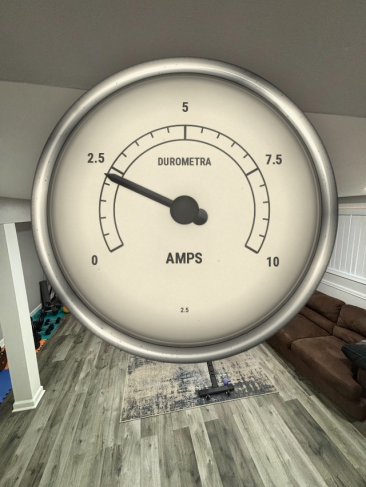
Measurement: 2.25 A
